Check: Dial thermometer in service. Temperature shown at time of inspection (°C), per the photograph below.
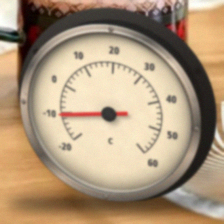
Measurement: -10 °C
